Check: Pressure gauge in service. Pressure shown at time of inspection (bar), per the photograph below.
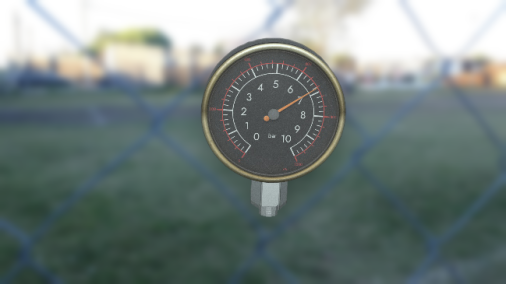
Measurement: 6.8 bar
